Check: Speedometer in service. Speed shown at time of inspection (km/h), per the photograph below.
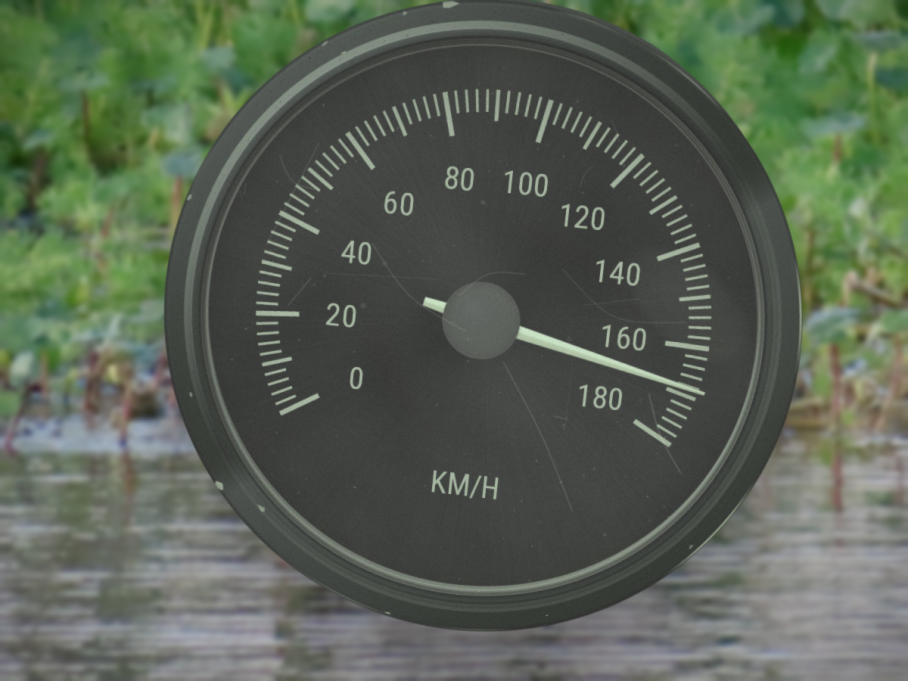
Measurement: 168 km/h
